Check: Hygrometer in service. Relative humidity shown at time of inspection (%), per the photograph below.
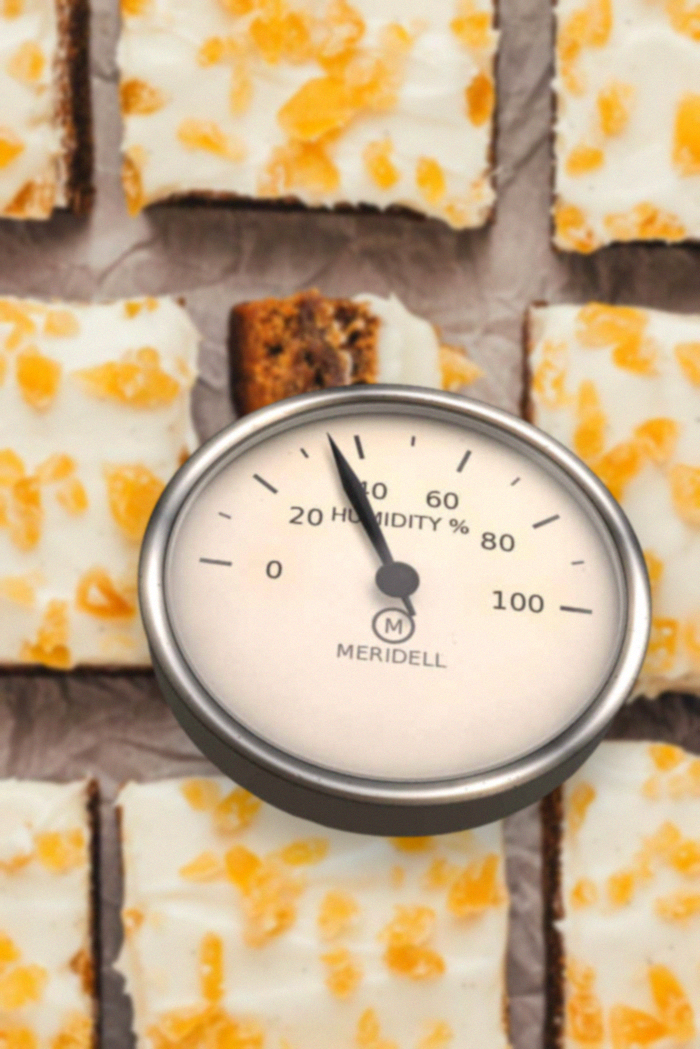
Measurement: 35 %
